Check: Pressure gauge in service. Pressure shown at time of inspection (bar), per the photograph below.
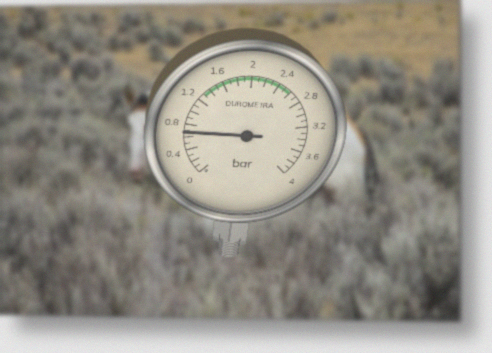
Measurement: 0.7 bar
